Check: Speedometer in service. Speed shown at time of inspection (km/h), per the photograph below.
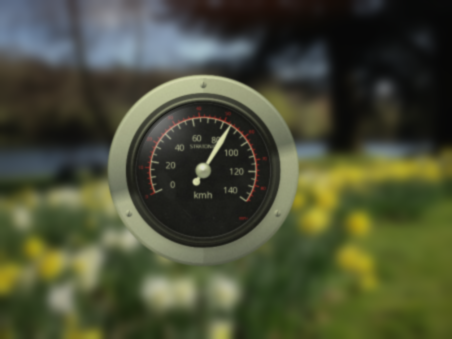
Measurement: 85 km/h
